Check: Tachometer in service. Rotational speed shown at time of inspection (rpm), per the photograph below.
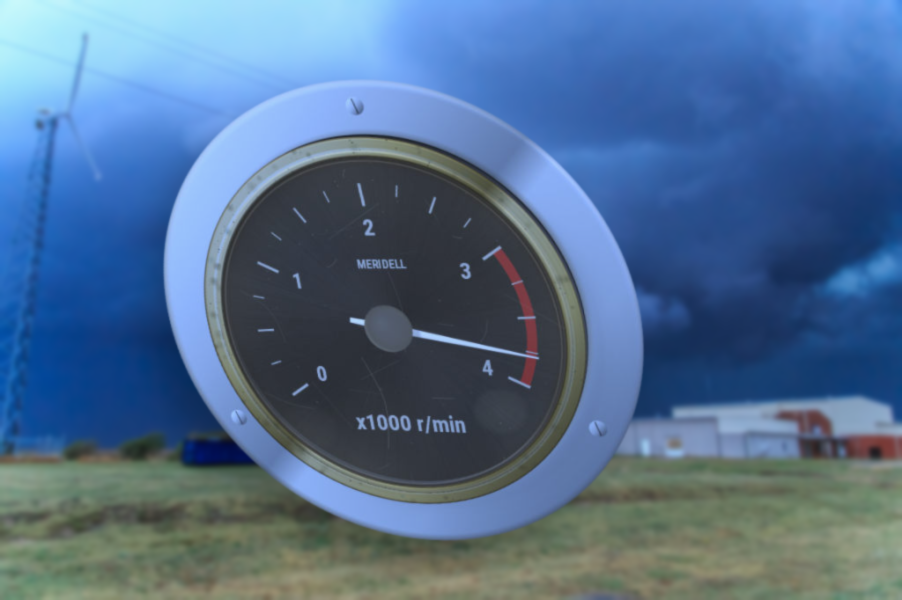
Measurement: 3750 rpm
